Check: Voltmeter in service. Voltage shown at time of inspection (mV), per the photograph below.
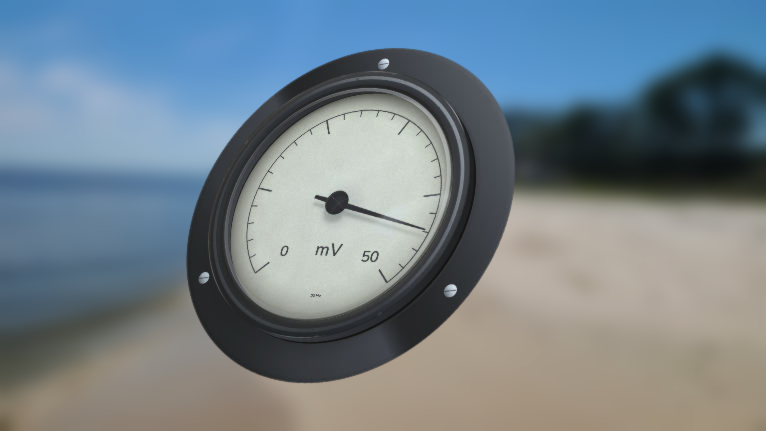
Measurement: 44 mV
